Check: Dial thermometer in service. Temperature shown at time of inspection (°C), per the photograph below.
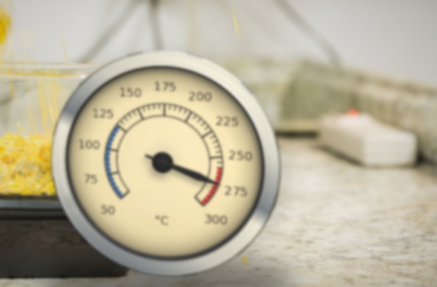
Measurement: 275 °C
